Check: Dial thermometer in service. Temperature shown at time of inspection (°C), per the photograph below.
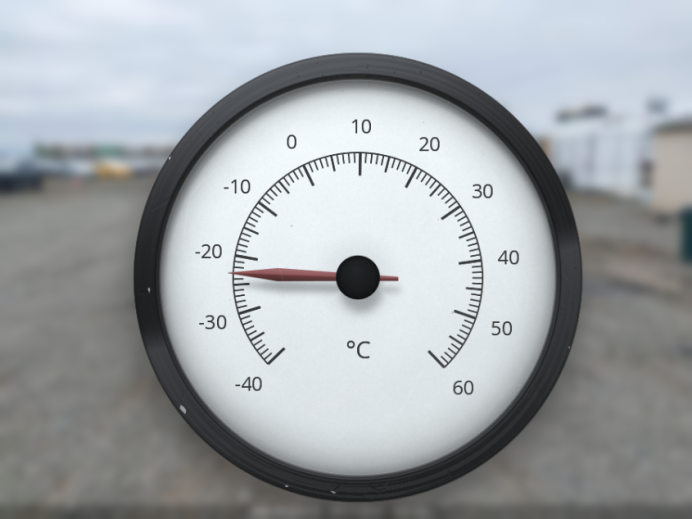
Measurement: -23 °C
